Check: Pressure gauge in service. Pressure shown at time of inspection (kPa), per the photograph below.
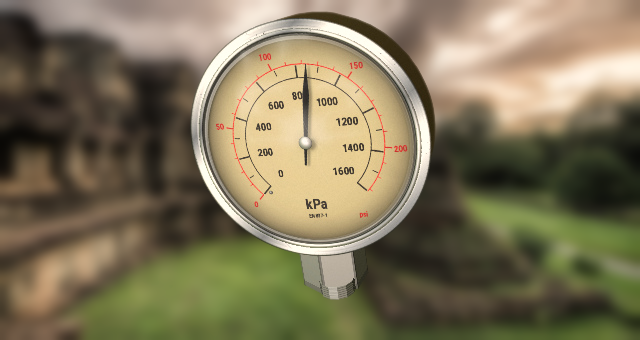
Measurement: 850 kPa
